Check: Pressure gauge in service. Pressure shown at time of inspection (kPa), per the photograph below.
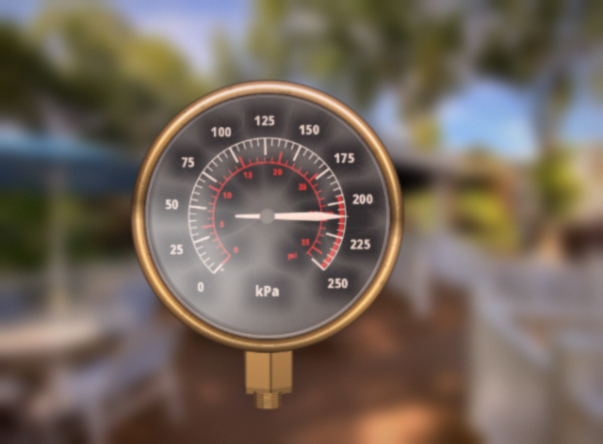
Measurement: 210 kPa
